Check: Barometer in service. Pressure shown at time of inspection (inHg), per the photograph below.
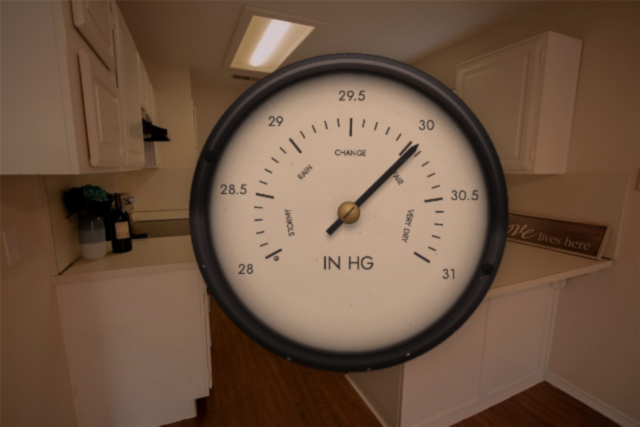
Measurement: 30.05 inHg
